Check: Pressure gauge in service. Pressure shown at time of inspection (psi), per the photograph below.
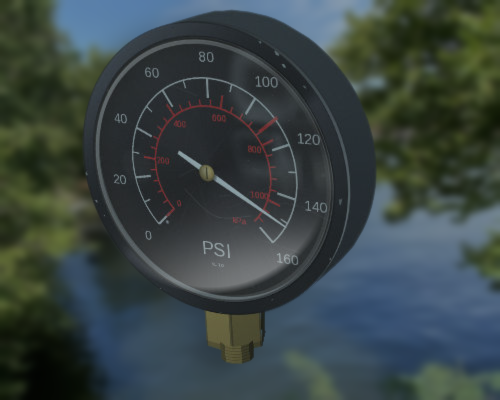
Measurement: 150 psi
